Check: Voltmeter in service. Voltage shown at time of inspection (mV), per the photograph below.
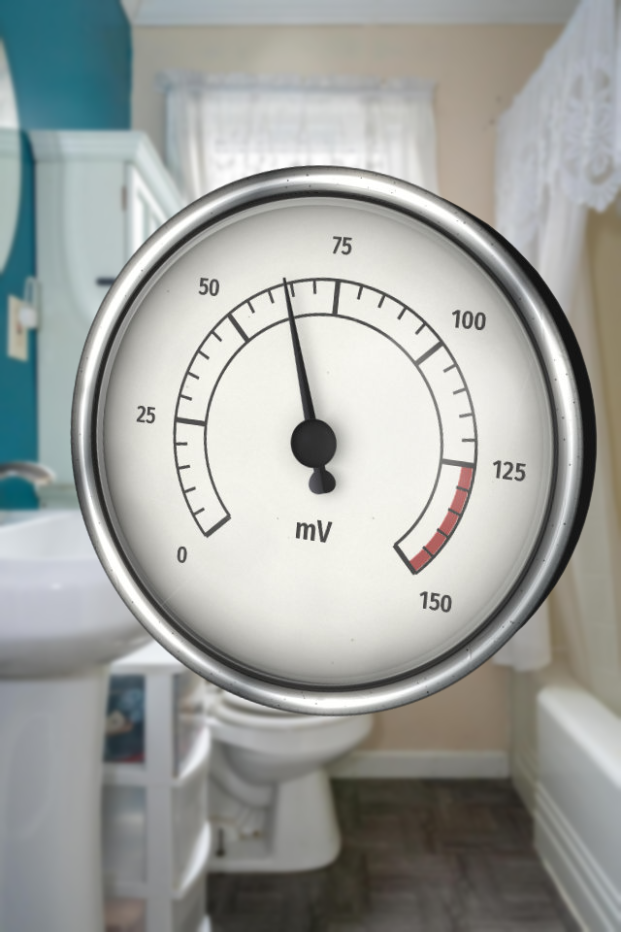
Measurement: 65 mV
